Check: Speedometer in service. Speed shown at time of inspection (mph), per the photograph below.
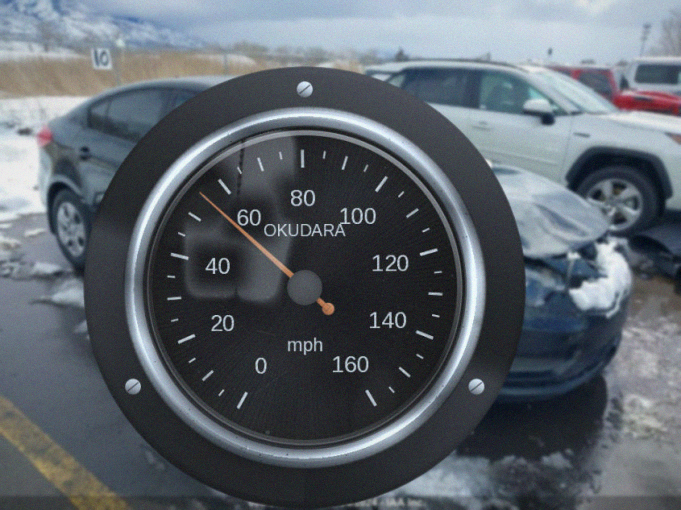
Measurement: 55 mph
